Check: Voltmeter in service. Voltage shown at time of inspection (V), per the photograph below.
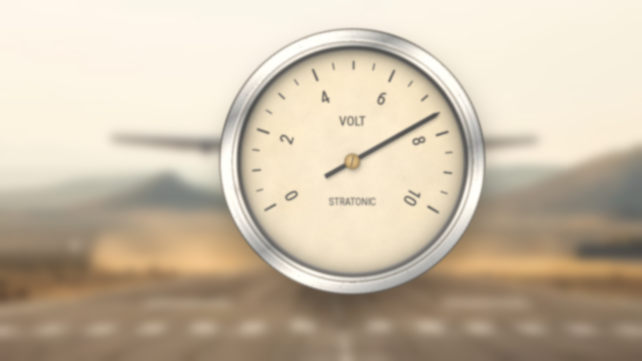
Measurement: 7.5 V
